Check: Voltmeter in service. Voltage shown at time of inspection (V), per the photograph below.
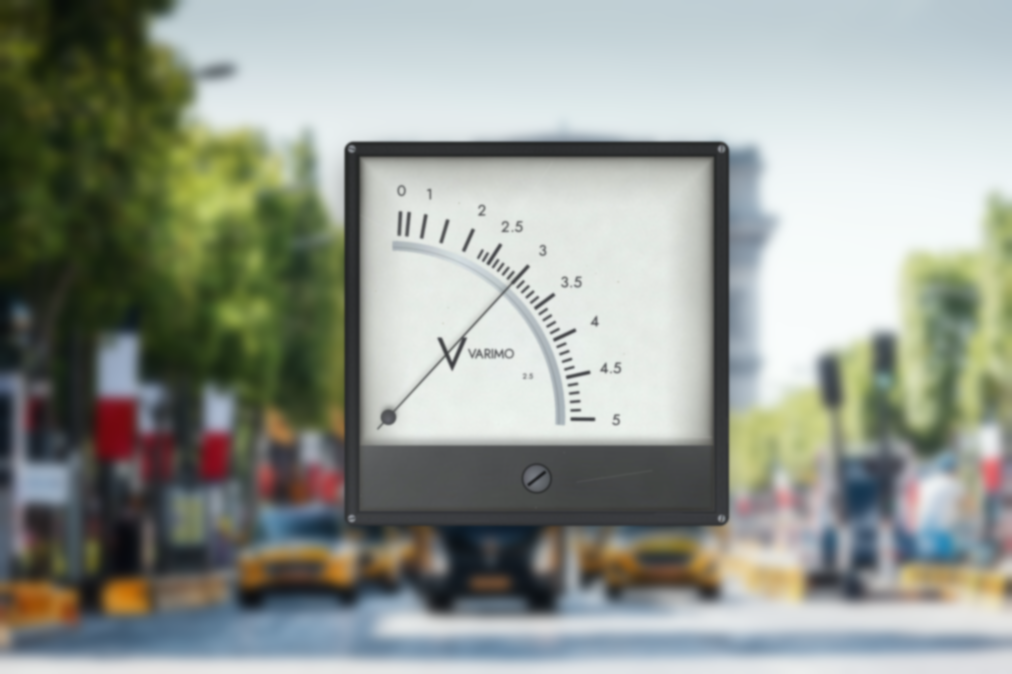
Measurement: 3 V
